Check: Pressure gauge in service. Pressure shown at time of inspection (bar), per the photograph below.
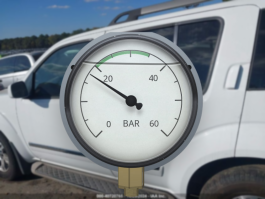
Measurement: 17.5 bar
